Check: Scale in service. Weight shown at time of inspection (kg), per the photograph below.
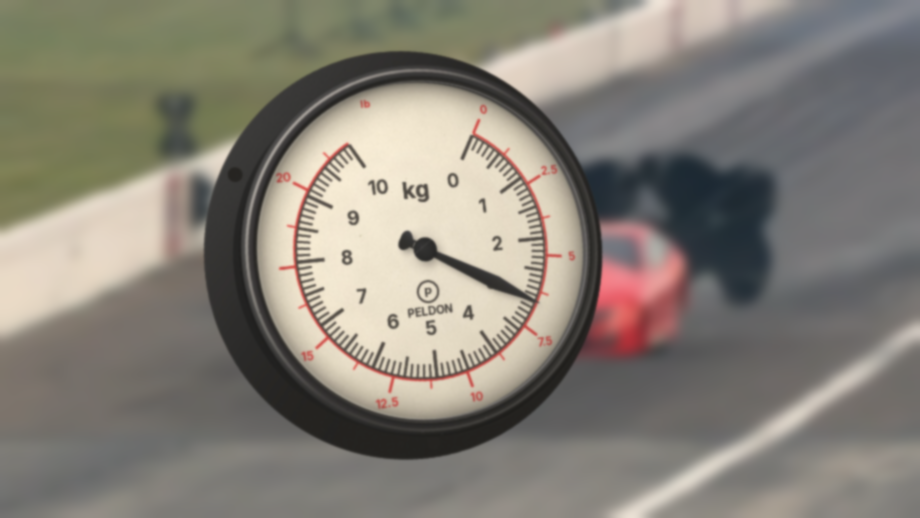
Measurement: 3 kg
